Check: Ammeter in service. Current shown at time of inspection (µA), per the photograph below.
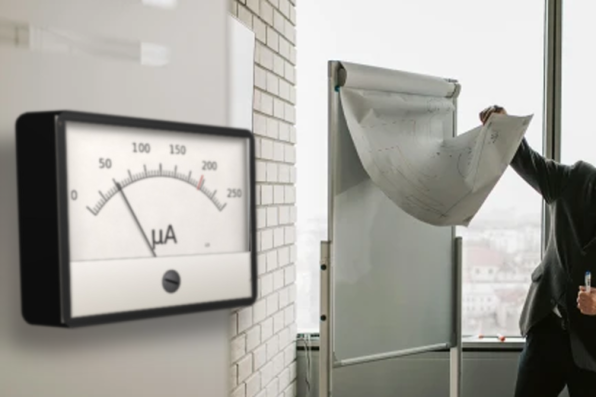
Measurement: 50 µA
